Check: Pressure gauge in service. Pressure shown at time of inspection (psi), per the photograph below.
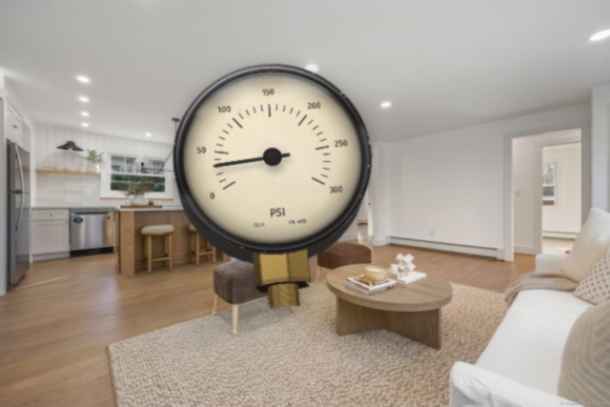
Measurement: 30 psi
